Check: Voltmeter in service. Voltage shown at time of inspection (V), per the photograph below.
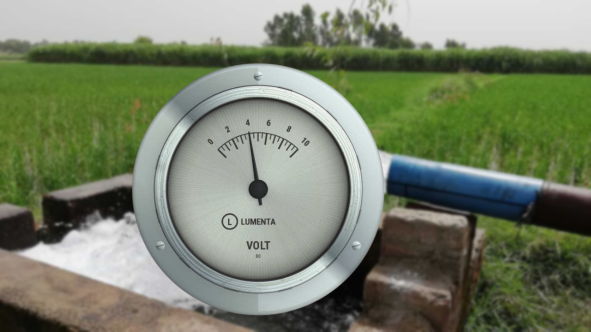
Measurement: 4 V
